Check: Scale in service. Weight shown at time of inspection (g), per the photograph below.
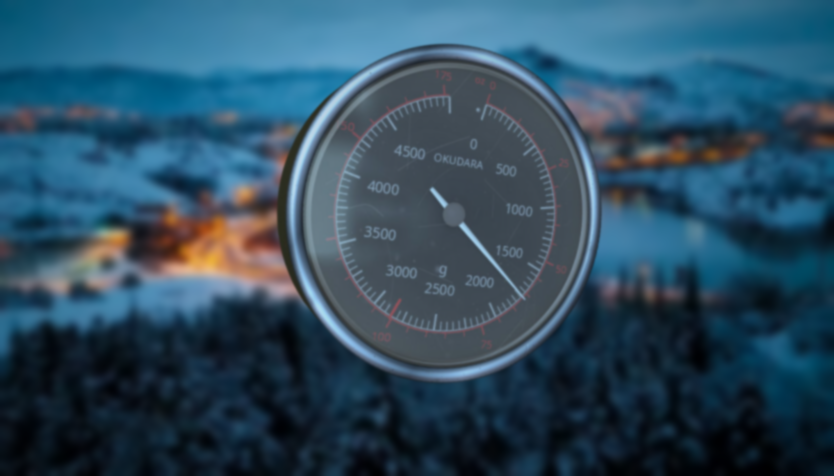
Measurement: 1750 g
